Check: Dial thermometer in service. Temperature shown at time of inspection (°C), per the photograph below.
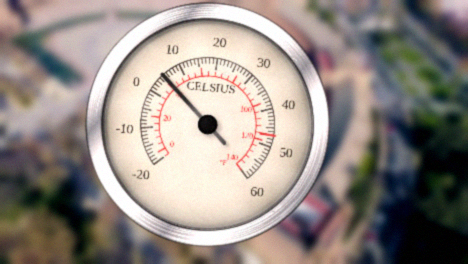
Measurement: 5 °C
